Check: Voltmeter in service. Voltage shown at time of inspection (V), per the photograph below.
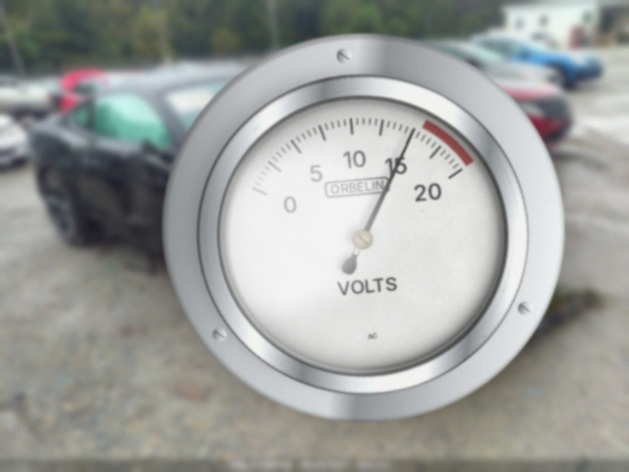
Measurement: 15 V
